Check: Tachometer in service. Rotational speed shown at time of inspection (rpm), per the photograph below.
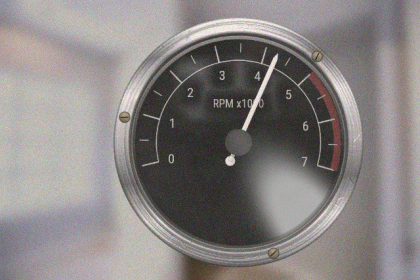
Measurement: 4250 rpm
